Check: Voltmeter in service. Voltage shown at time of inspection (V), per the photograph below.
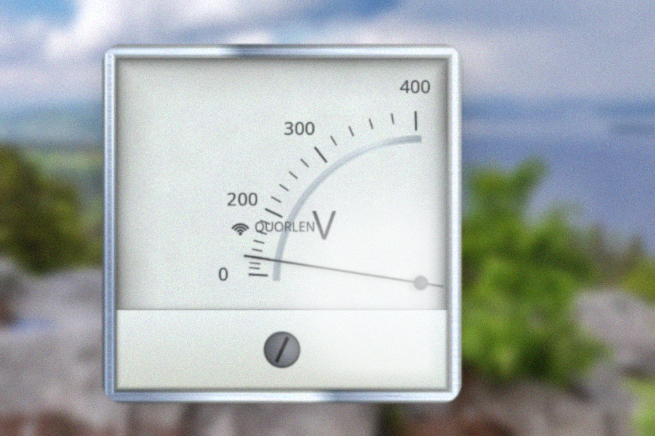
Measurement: 100 V
